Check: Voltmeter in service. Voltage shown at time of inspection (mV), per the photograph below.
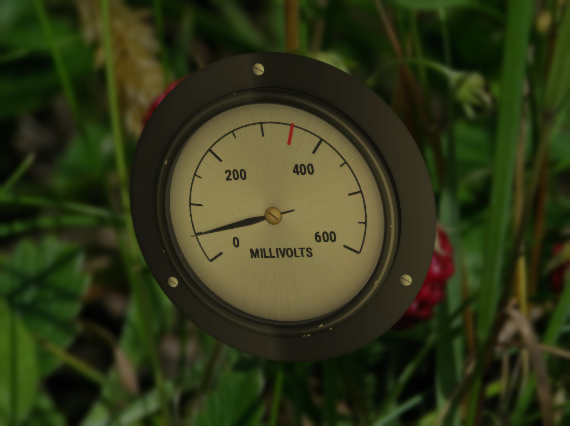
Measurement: 50 mV
